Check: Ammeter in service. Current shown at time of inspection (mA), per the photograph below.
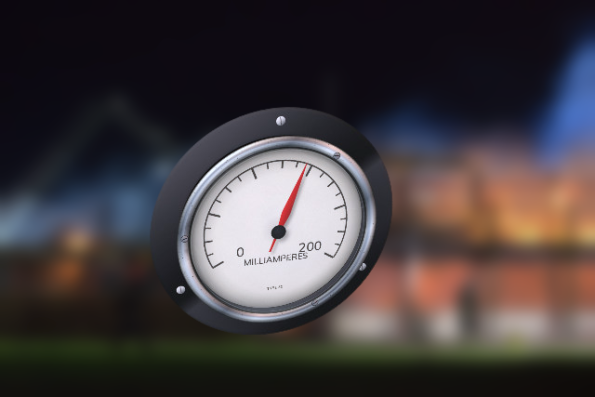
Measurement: 115 mA
